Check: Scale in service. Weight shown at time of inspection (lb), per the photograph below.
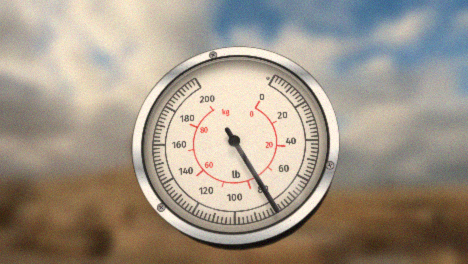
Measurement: 80 lb
